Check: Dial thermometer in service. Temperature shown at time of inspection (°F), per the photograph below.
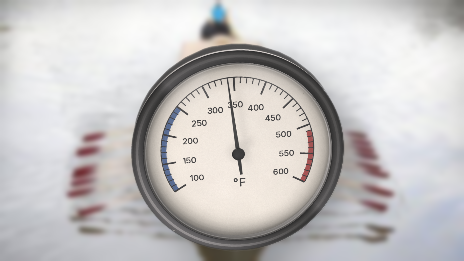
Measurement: 340 °F
